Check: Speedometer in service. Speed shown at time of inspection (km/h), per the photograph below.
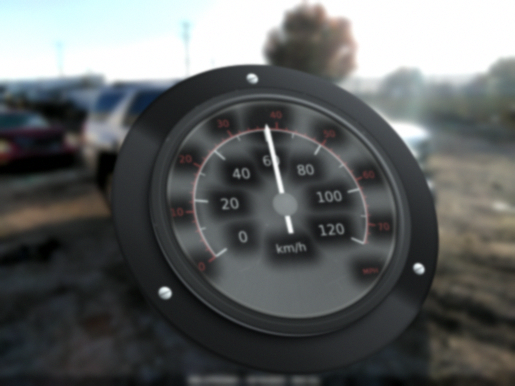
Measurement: 60 km/h
